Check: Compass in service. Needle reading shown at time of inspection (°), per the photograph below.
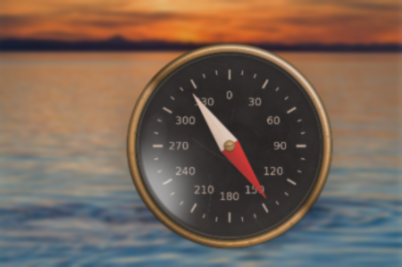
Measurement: 145 °
